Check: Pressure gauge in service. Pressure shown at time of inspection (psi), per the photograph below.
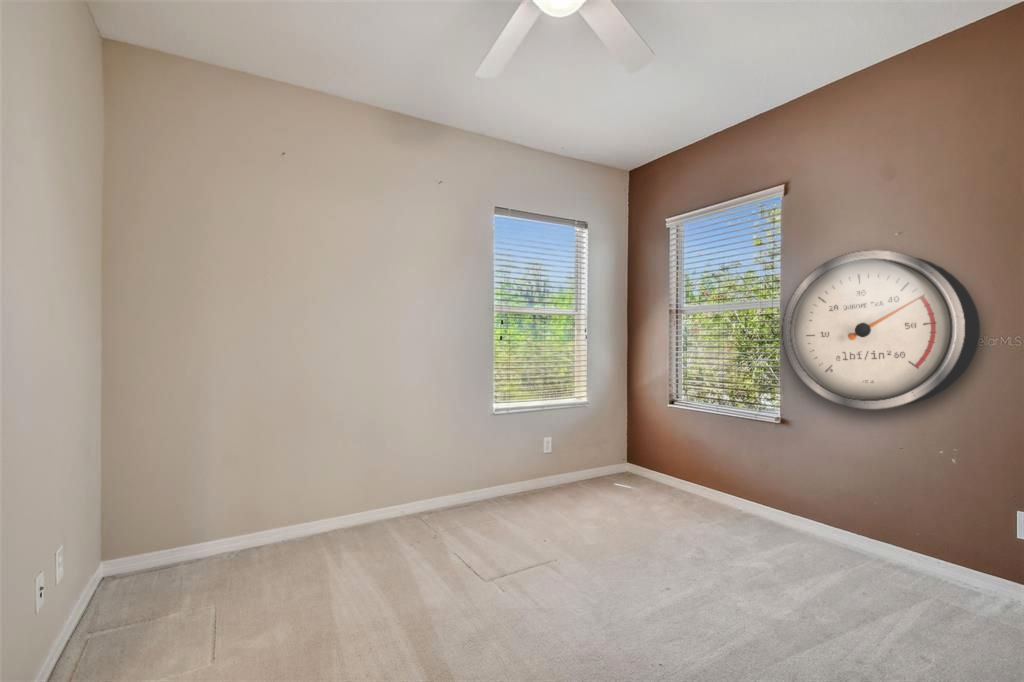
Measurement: 44 psi
